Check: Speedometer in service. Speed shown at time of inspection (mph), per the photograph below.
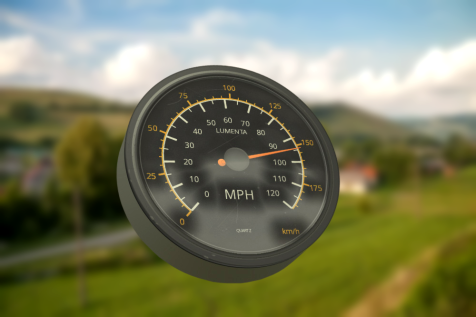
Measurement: 95 mph
